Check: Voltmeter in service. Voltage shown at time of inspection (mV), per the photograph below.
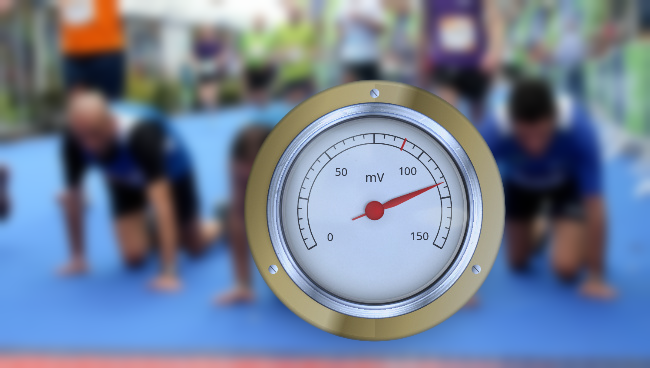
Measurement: 117.5 mV
